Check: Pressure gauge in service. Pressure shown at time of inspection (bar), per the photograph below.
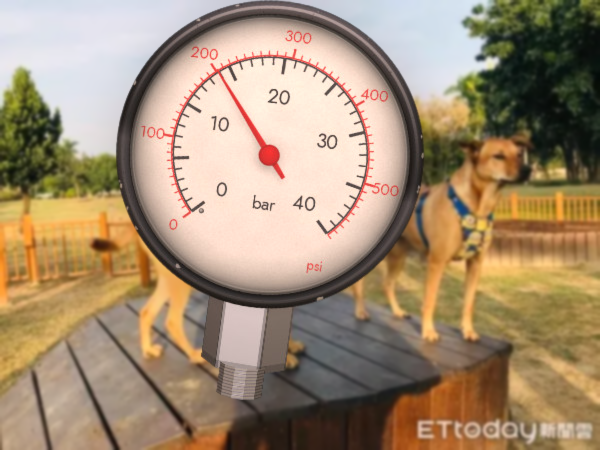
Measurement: 14 bar
